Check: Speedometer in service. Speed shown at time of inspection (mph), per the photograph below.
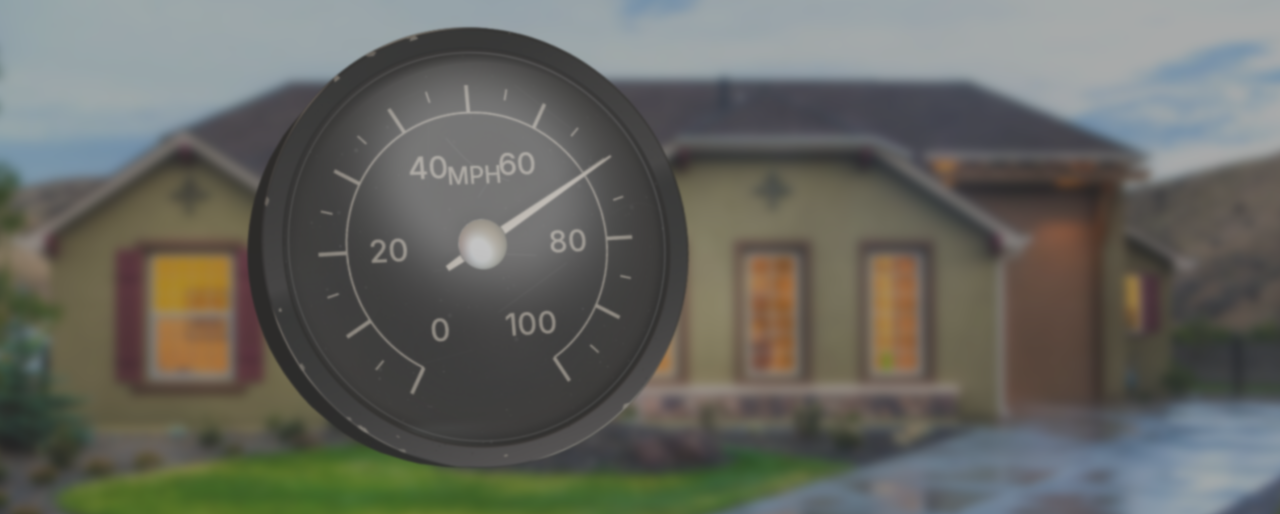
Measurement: 70 mph
